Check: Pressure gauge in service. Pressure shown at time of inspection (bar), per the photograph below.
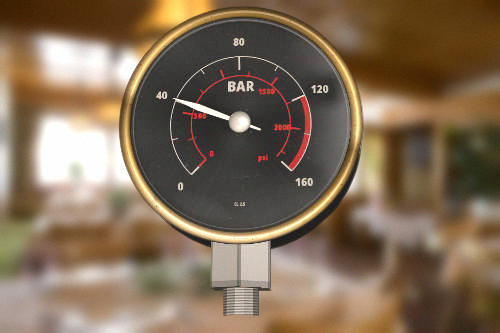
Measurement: 40 bar
